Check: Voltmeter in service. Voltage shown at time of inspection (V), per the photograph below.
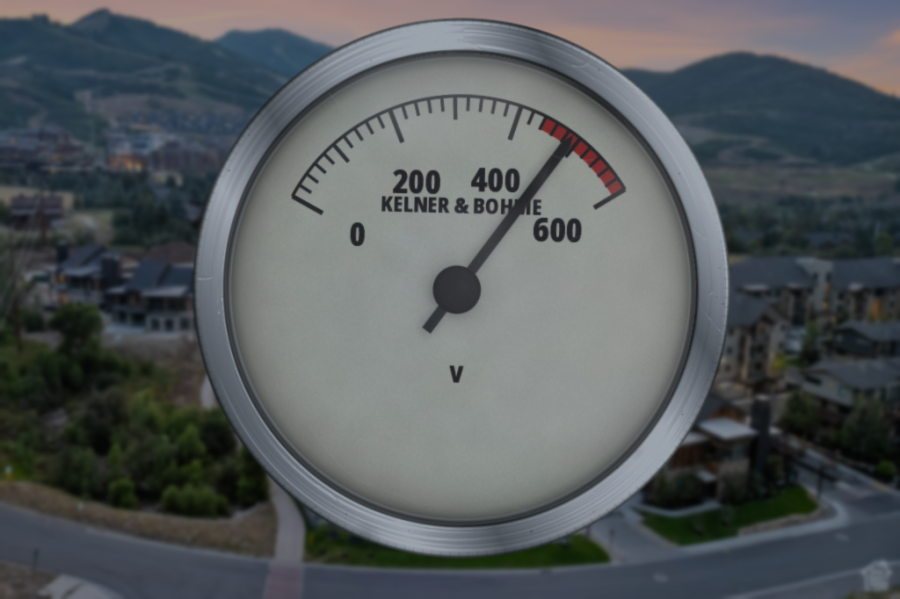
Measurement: 490 V
